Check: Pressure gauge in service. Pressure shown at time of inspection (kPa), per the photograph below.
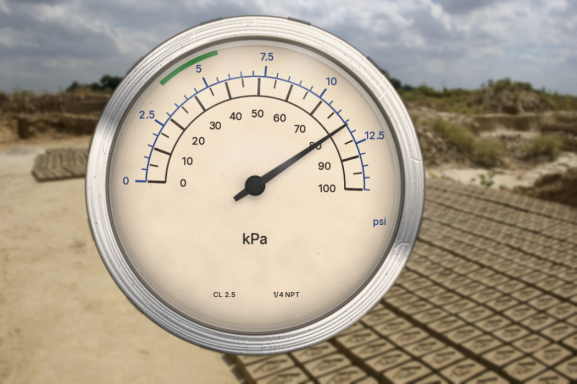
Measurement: 80 kPa
